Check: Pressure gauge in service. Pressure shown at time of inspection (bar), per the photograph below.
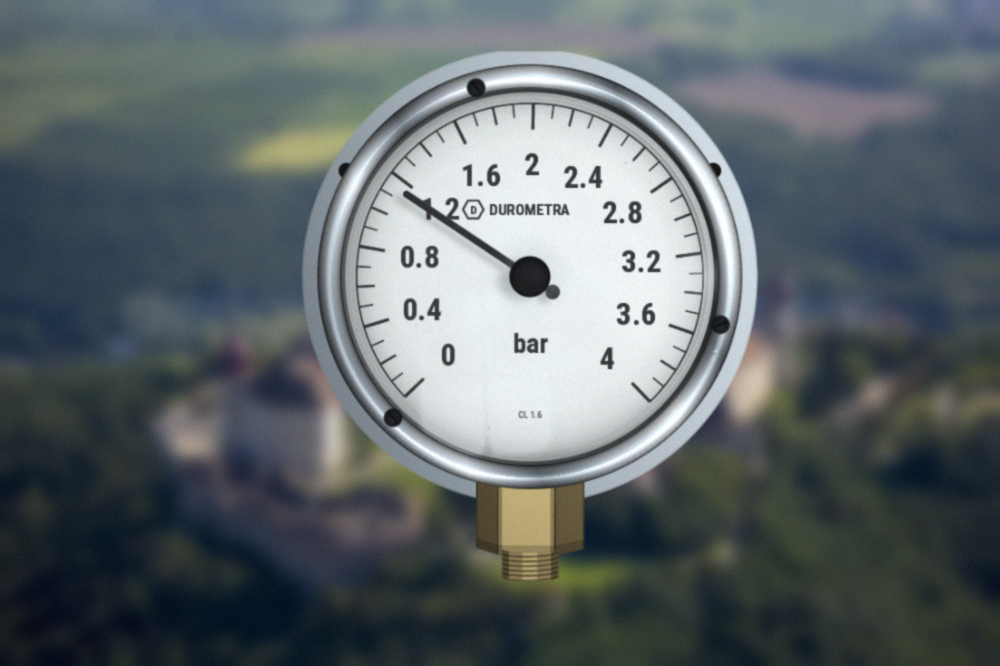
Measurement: 1.15 bar
